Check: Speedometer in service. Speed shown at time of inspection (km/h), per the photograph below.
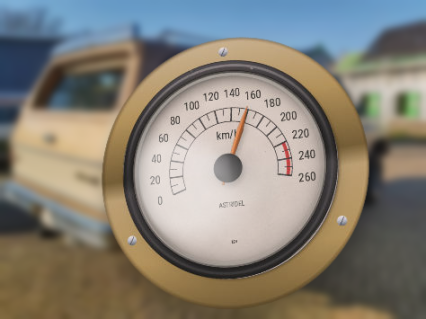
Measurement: 160 km/h
